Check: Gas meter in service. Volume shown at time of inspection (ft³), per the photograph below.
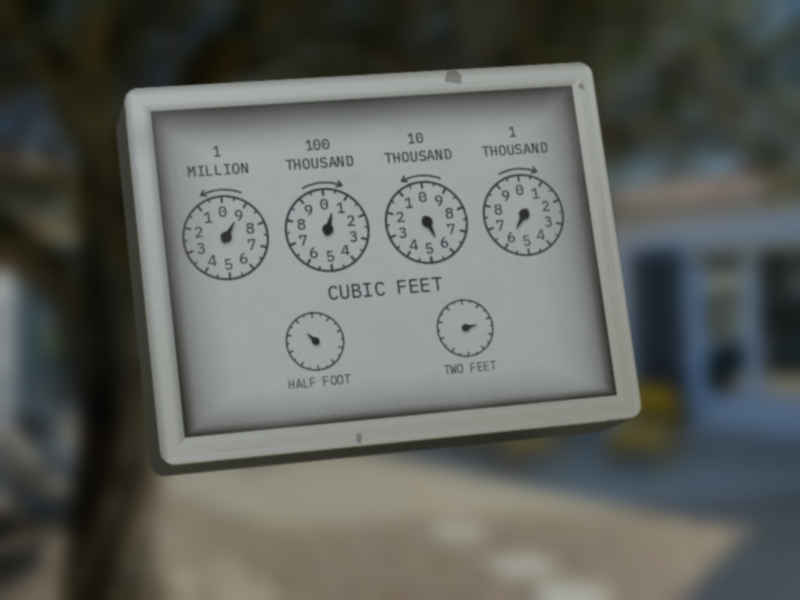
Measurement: 905600 ft³
